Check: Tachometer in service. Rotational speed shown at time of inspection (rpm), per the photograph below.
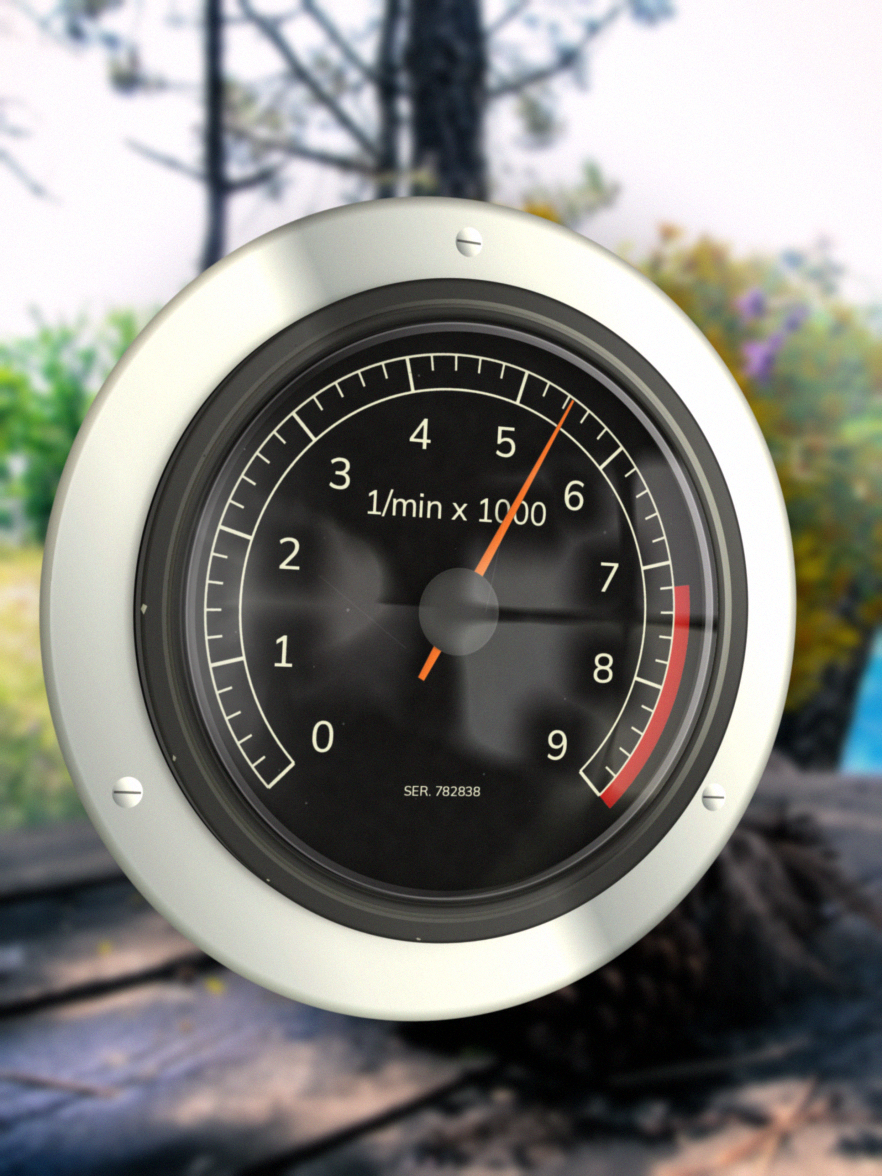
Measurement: 5400 rpm
